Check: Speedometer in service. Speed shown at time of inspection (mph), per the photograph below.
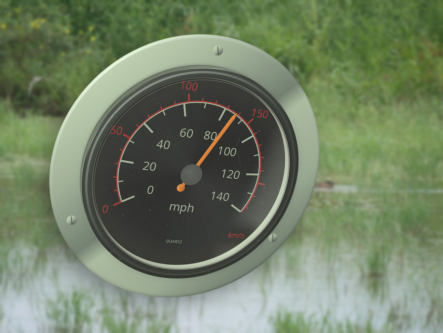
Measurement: 85 mph
